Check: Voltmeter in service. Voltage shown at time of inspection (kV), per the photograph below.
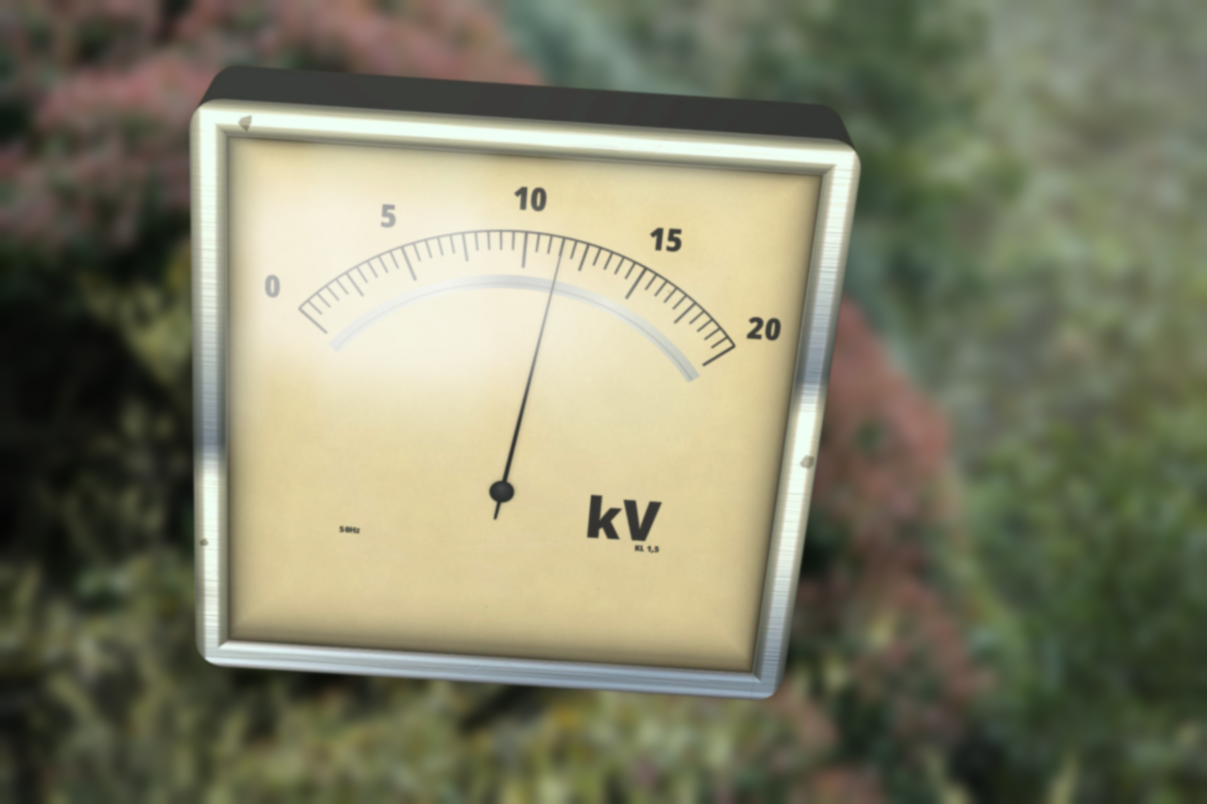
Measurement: 11.5 kV
